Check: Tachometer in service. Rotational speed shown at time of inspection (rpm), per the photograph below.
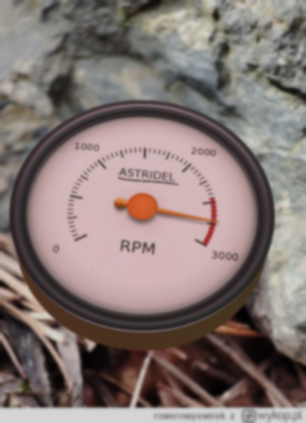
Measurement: 2750 rpm
